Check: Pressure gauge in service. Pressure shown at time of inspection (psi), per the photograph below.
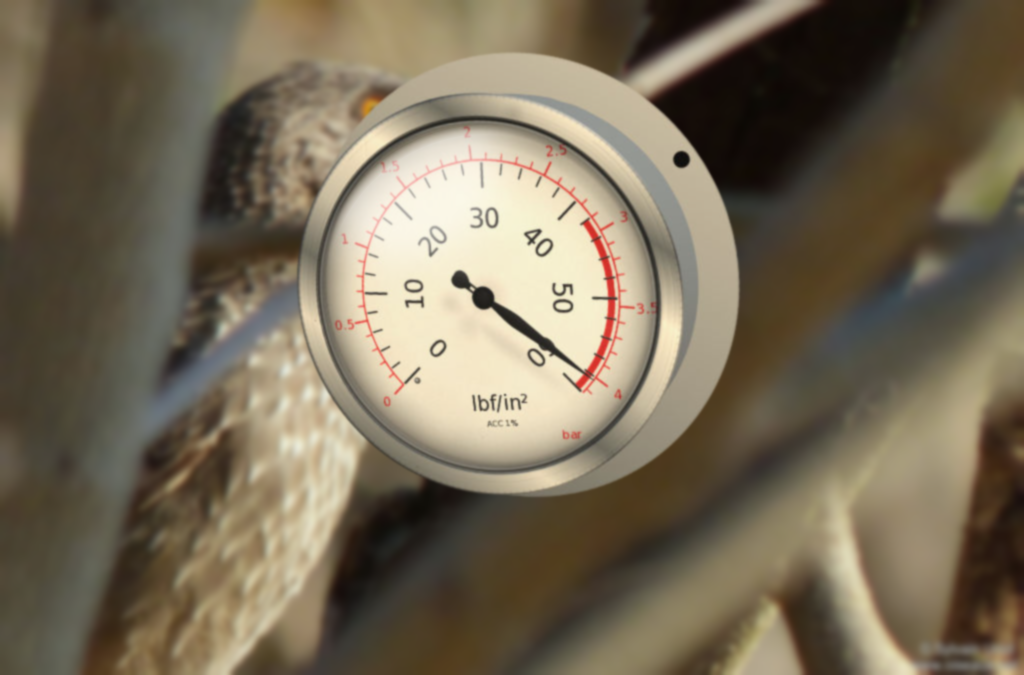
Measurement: 58 psi
